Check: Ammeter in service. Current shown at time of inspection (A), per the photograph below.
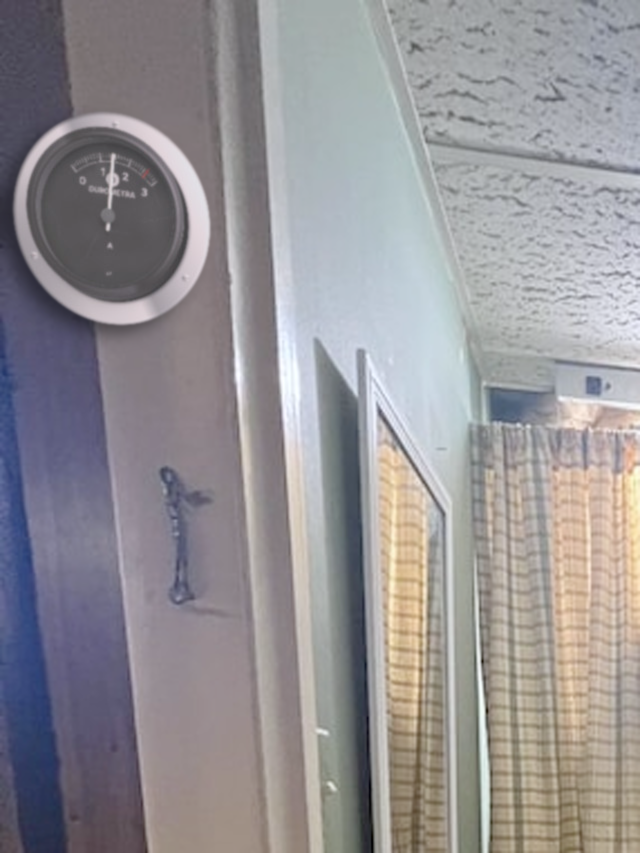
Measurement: 1.5 A
